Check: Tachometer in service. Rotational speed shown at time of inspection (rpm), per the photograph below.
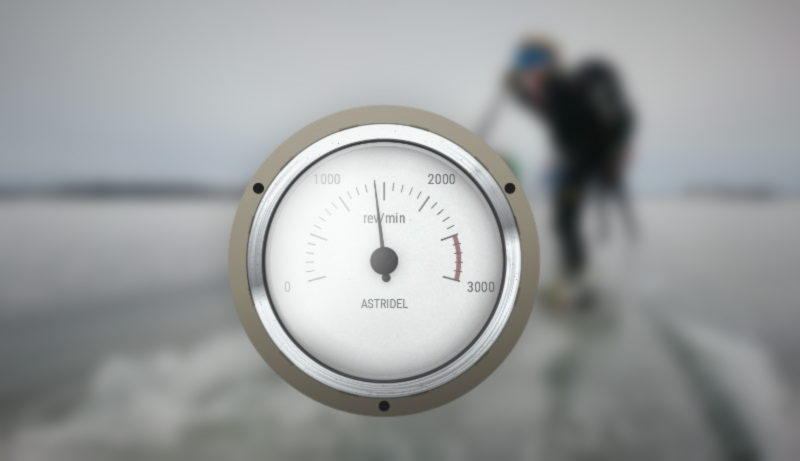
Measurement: 1400 rpm
